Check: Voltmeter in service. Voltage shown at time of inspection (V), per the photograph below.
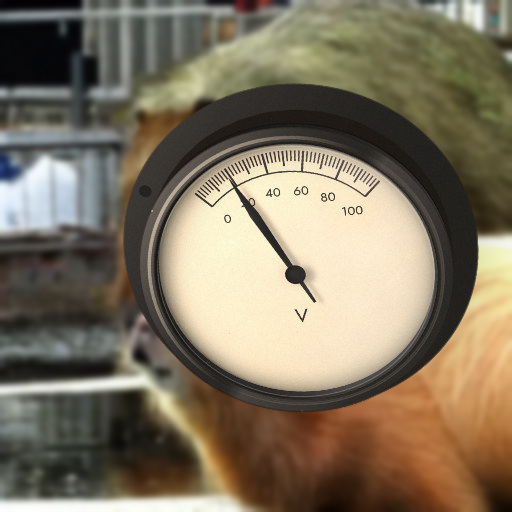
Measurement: 20 V
